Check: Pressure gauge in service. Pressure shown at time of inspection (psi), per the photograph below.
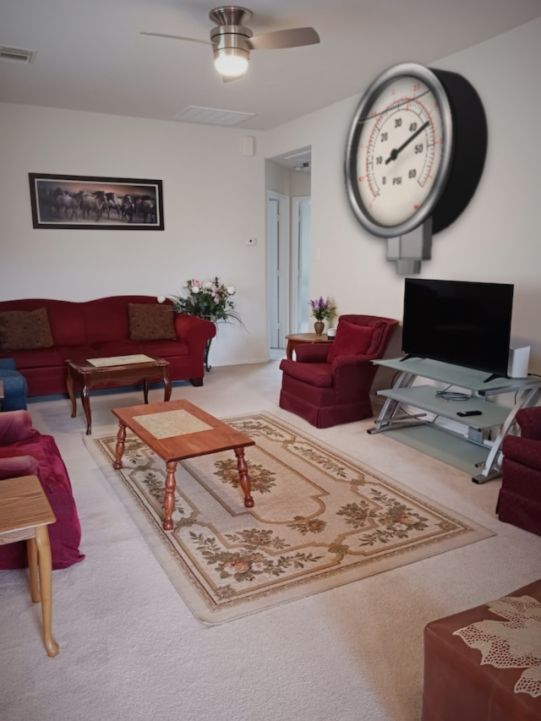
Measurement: 45 psi
